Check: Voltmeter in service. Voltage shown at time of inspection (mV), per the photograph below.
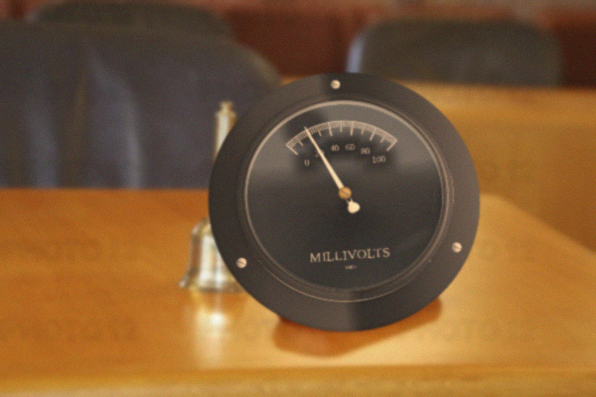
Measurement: 20 mV
